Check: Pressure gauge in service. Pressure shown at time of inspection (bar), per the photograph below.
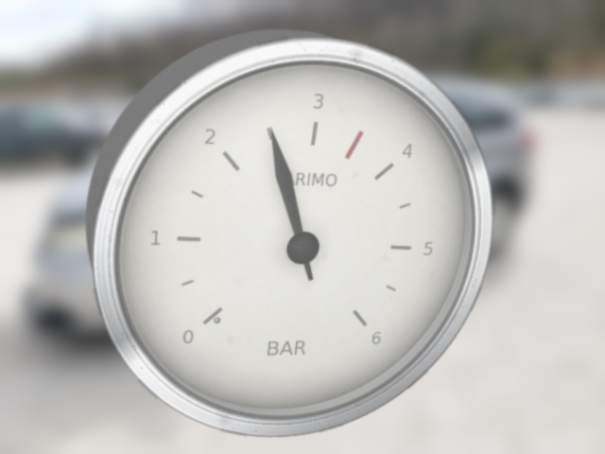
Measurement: 2.5 bar
